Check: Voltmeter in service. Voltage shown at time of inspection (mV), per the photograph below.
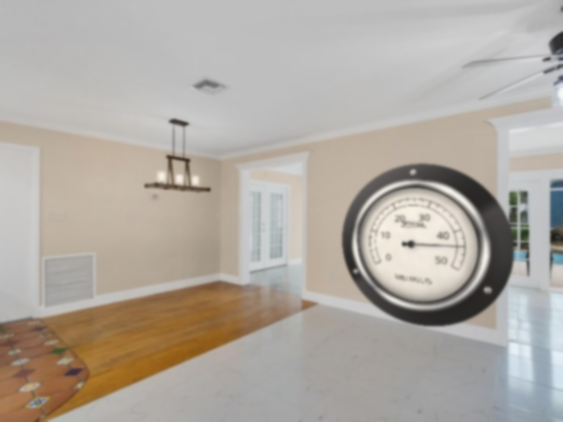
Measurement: 44 mV
